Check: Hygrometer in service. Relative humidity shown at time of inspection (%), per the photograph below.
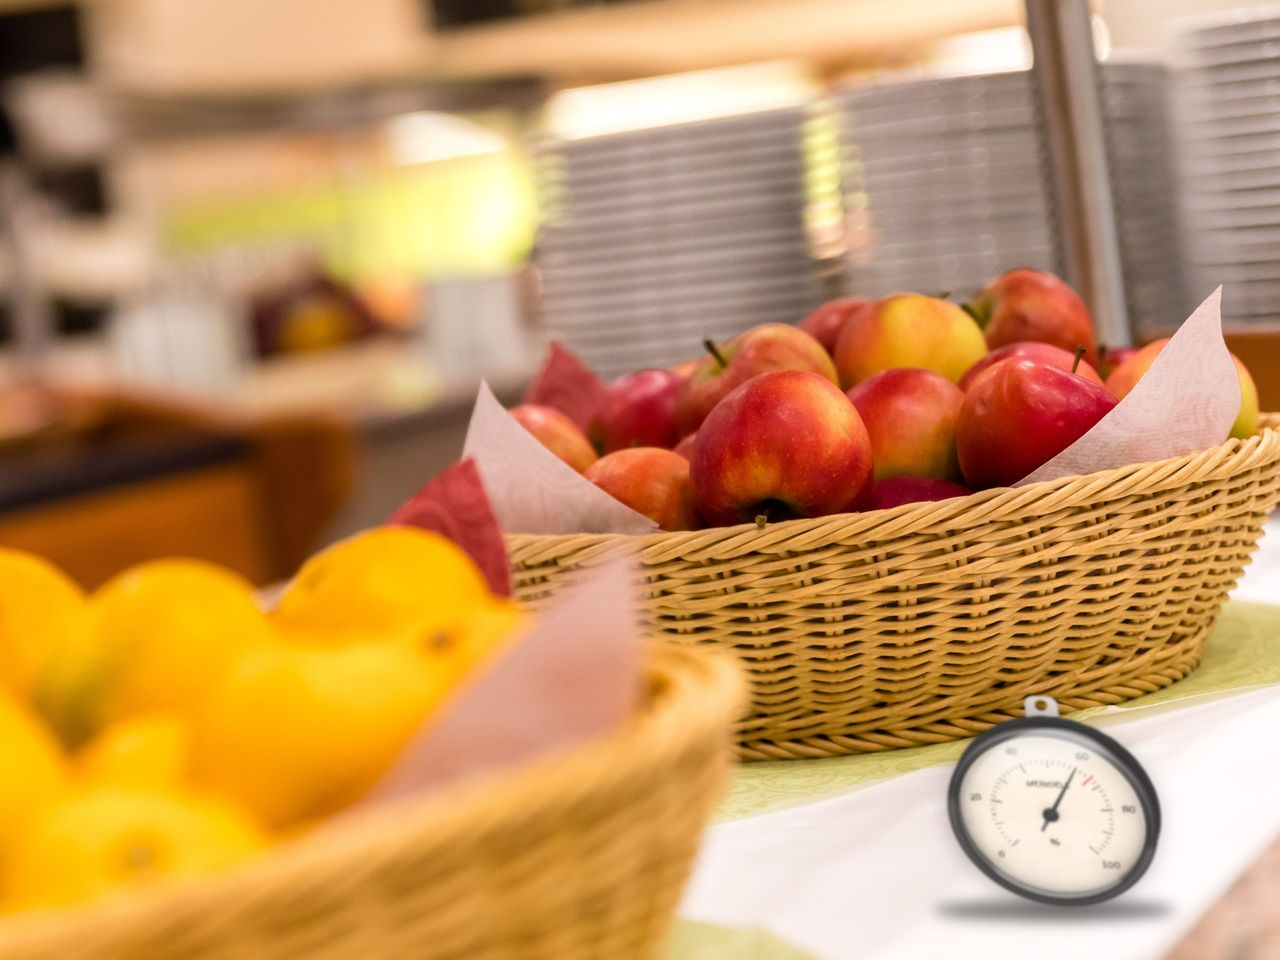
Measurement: 60 %
